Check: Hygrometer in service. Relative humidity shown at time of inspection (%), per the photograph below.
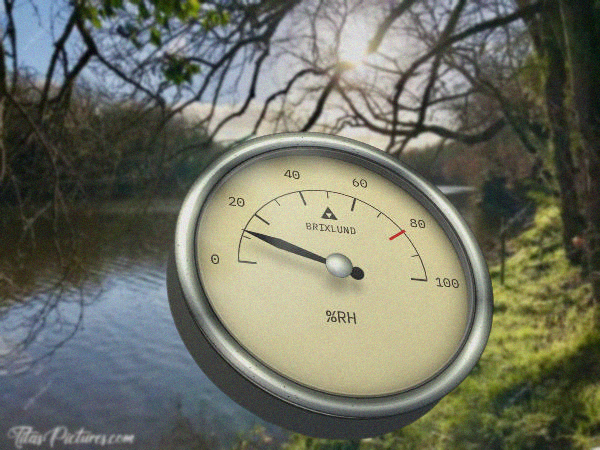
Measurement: 10 %
